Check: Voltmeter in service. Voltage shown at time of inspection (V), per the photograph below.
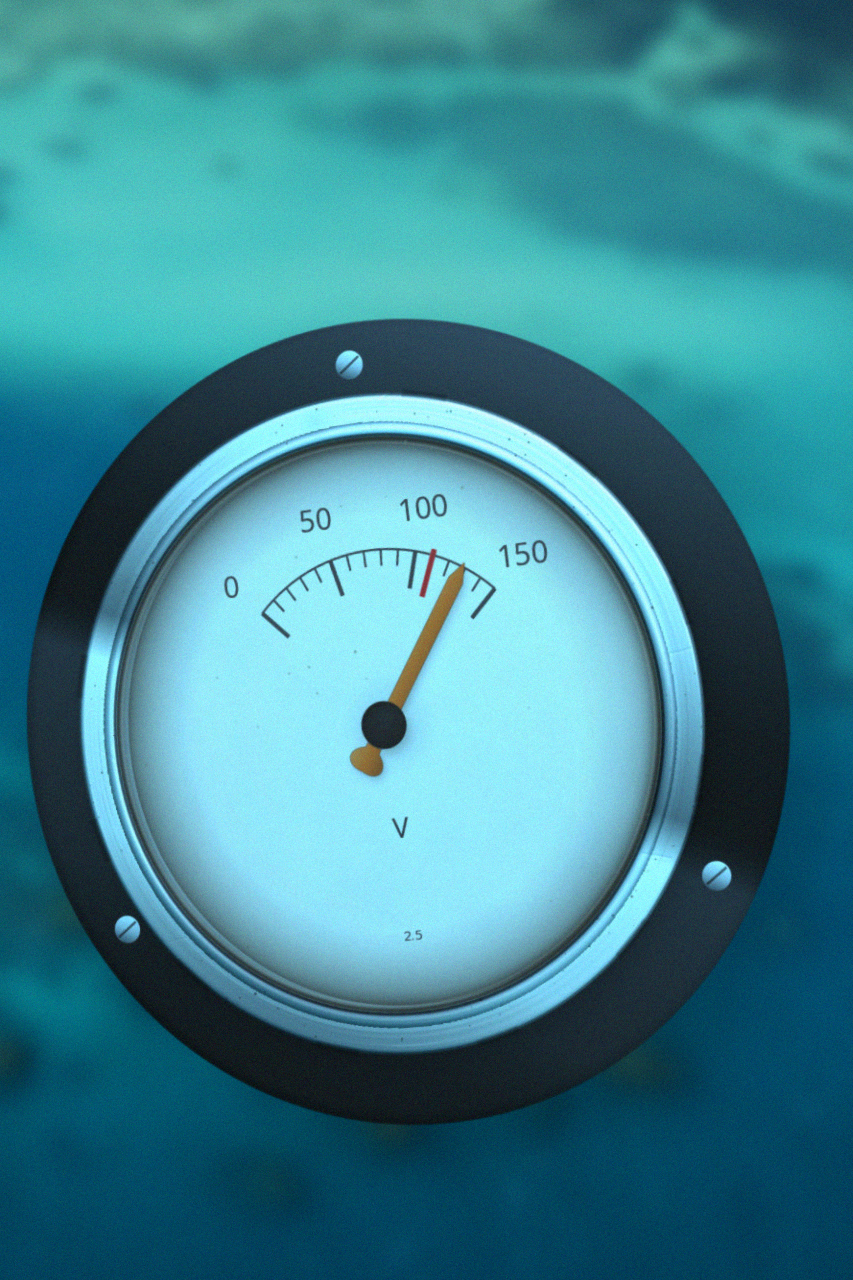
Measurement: 130 V
